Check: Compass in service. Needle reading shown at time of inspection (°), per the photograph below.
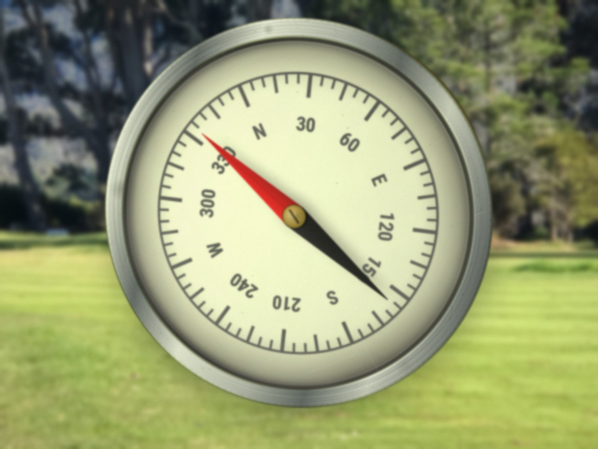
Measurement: 335 °
